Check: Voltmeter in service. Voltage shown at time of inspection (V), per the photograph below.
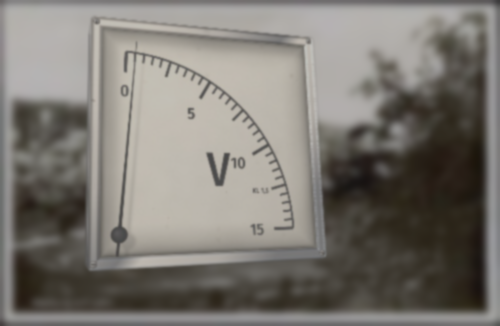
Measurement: 0.5 V
